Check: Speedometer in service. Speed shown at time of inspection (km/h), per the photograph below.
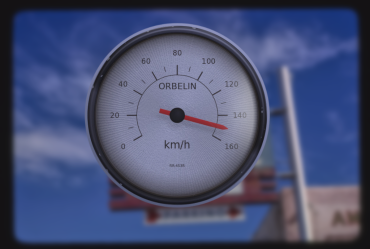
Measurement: 150 km/h
